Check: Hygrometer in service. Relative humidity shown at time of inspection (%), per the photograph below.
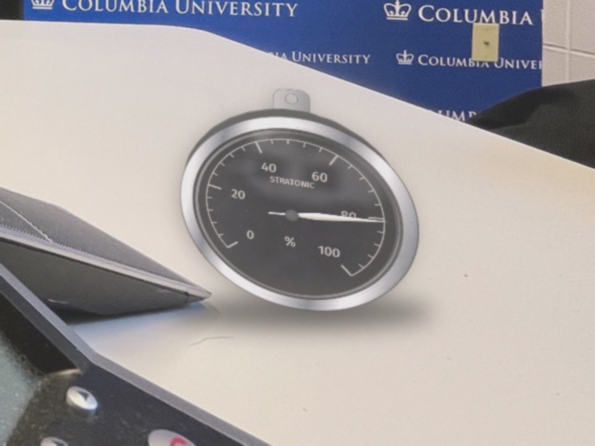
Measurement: 80 %
